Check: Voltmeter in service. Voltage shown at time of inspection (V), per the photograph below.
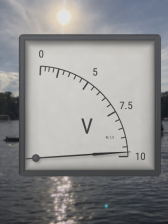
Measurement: 9.75 V
